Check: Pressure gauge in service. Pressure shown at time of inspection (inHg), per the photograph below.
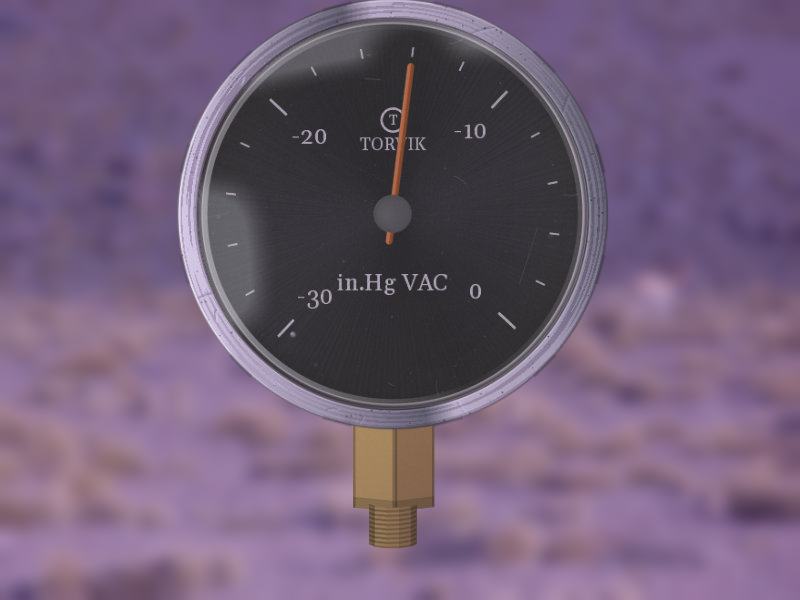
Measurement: -14 inHg
